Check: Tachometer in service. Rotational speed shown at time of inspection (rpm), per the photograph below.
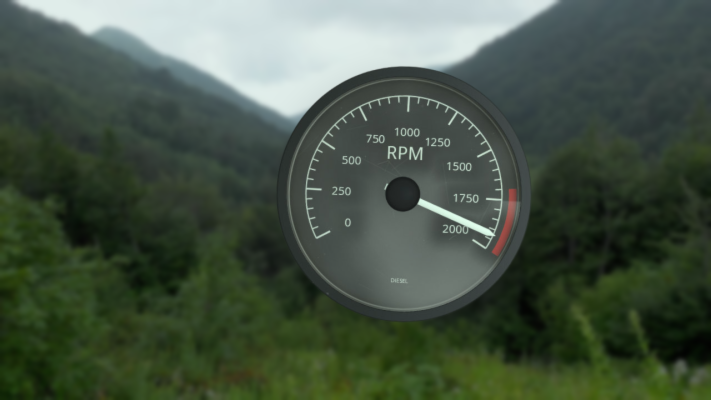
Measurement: 1925 rpm
